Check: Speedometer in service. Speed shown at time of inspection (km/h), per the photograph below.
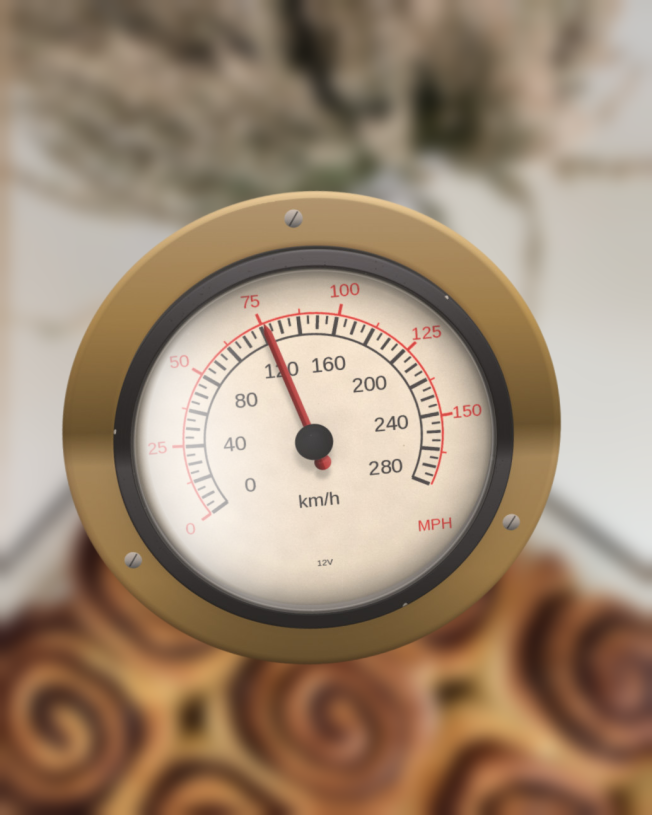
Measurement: 122.5 km/h
